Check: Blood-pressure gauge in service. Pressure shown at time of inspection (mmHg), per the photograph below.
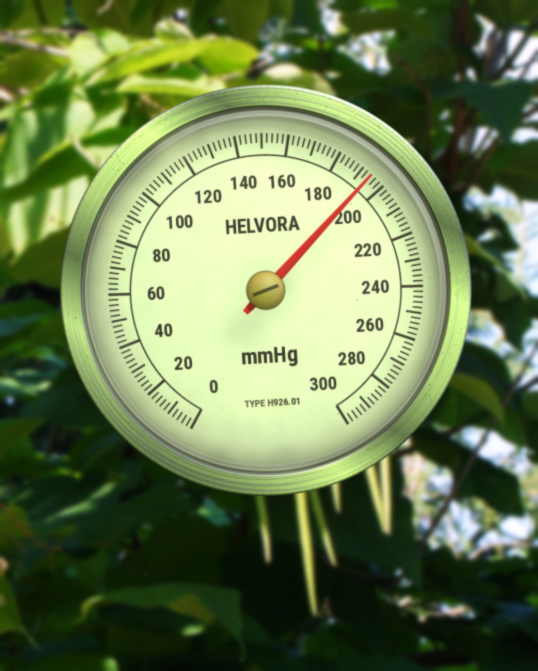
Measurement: 194 mmHg
